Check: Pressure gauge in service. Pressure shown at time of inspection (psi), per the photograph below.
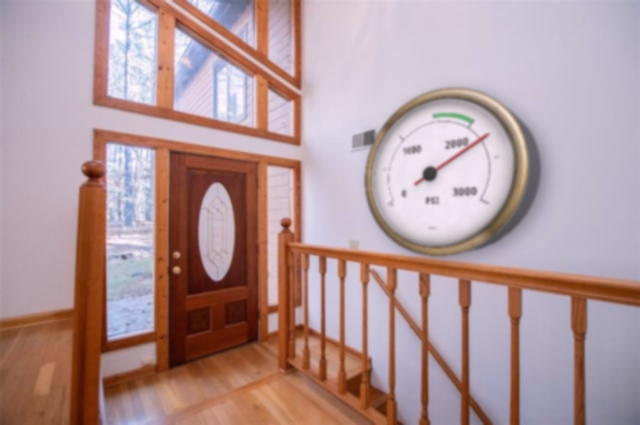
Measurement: 2250 psi
